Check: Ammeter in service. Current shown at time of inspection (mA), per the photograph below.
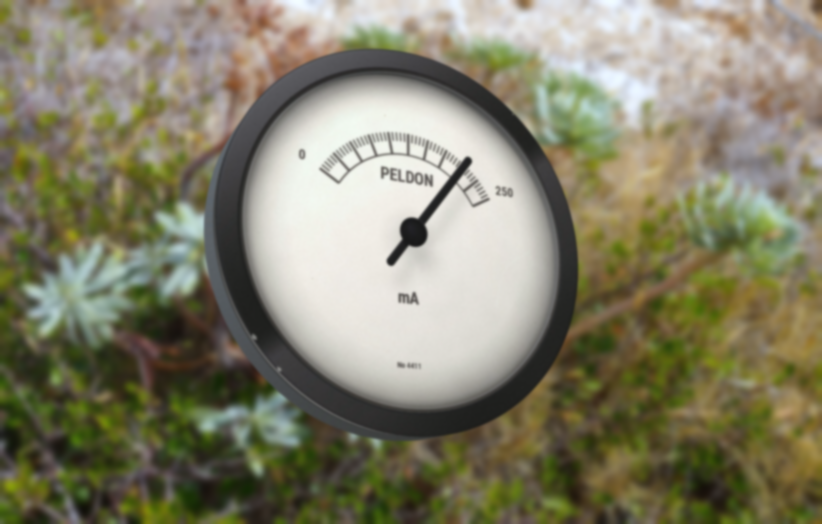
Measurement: 200 mA
